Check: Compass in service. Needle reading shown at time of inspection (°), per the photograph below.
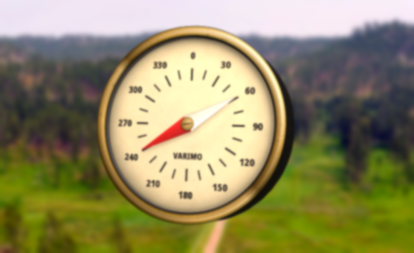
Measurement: 240 °
